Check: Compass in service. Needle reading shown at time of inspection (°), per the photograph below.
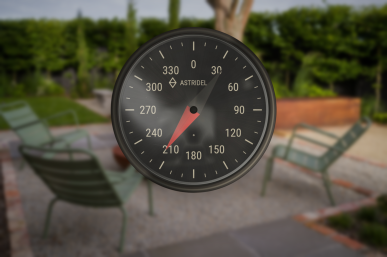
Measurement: 215 °
